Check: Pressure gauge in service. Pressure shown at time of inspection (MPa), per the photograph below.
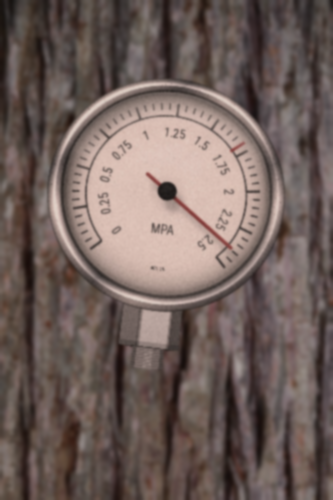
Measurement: 2.4 MPa
